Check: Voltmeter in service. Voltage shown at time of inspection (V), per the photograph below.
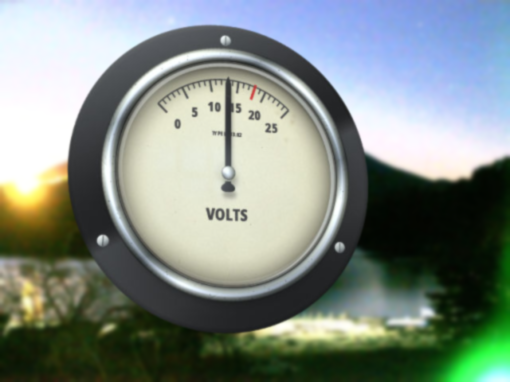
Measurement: 13 V
